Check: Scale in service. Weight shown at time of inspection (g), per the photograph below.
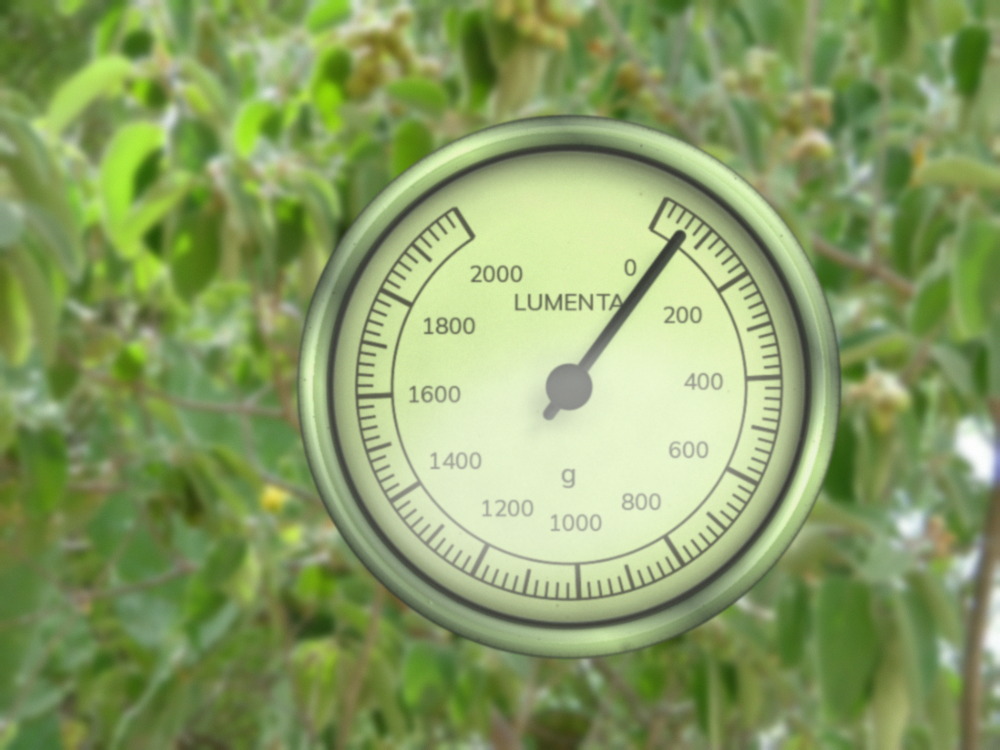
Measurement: 60 g
